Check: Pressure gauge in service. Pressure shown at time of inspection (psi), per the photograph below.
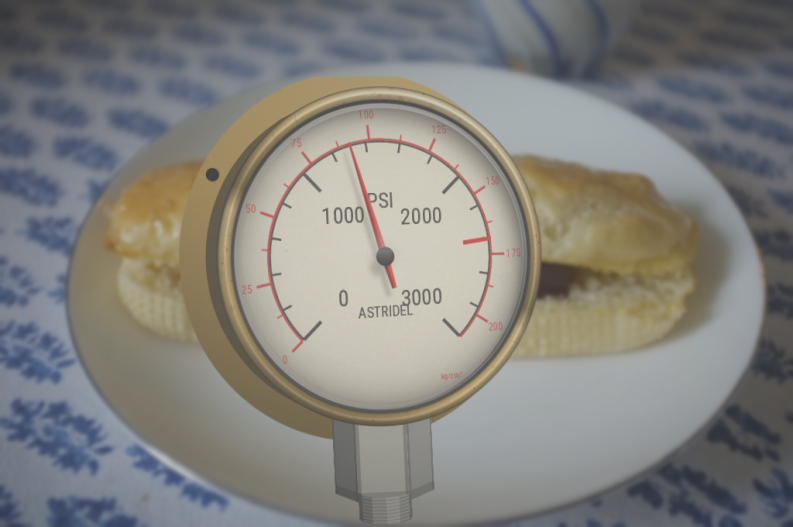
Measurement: 1300 psi
